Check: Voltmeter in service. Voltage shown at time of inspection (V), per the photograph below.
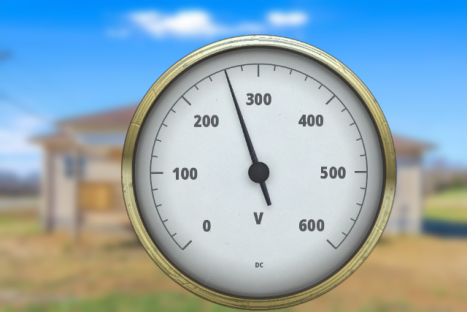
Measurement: 260 V
